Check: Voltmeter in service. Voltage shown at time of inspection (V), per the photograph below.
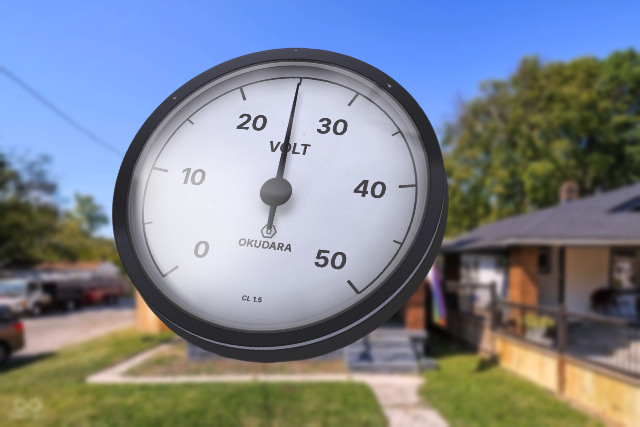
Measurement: 25 V
